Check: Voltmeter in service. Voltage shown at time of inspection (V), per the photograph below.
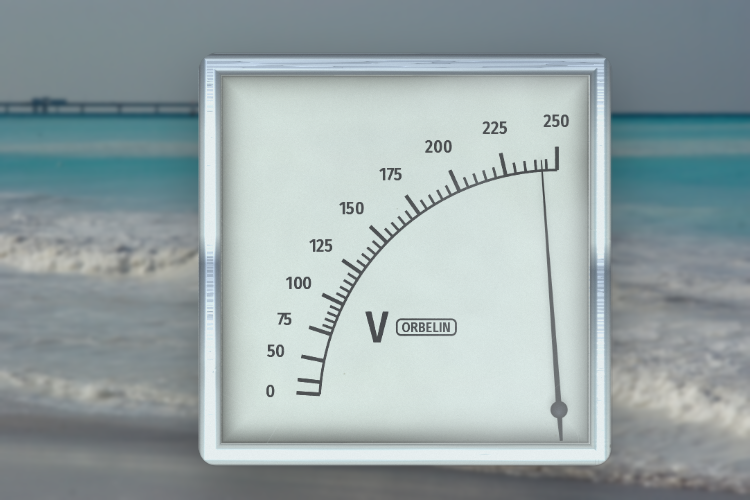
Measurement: 242.5 V
